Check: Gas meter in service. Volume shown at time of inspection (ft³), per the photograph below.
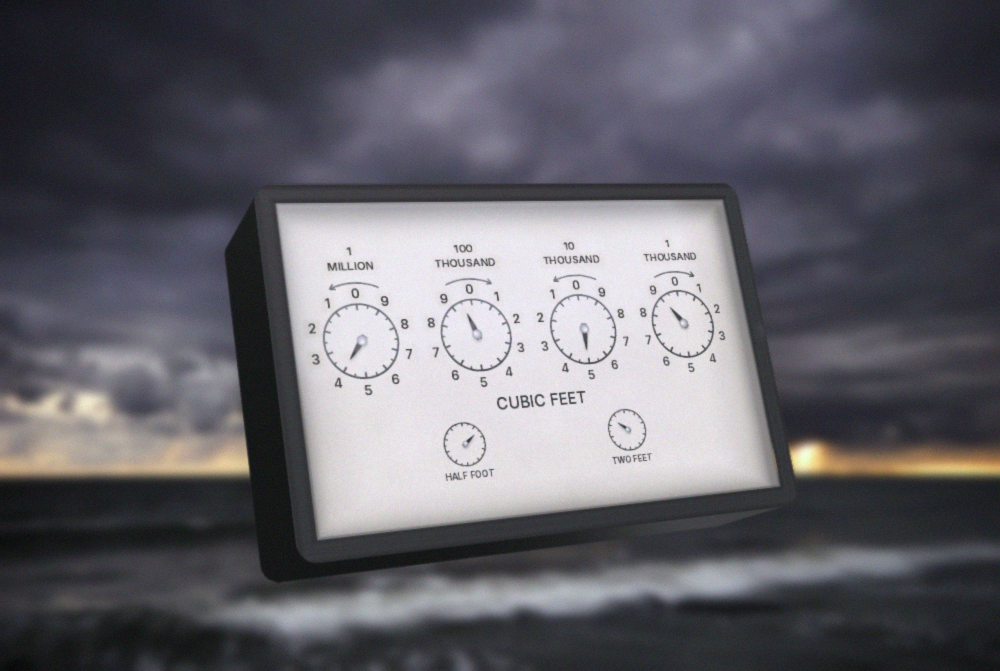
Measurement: 394900 ft³
